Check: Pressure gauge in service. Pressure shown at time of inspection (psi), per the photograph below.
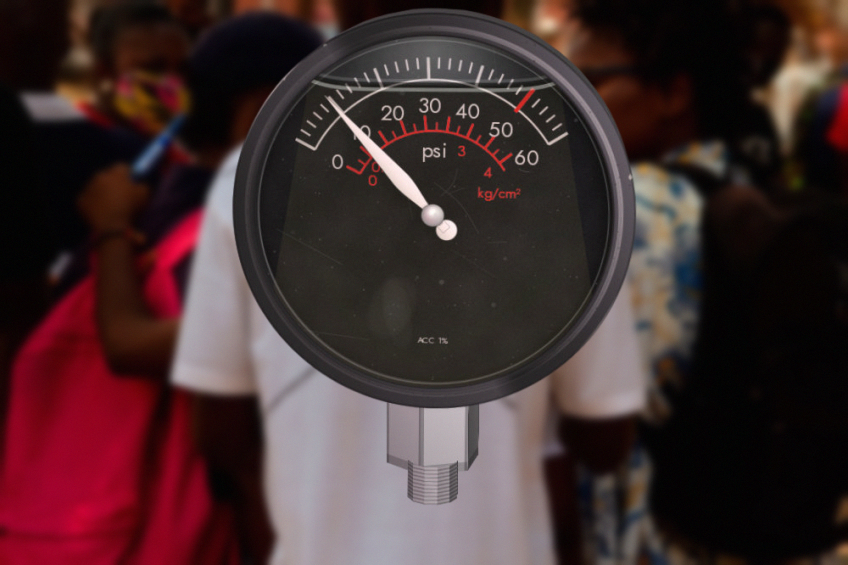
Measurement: 10 psi
